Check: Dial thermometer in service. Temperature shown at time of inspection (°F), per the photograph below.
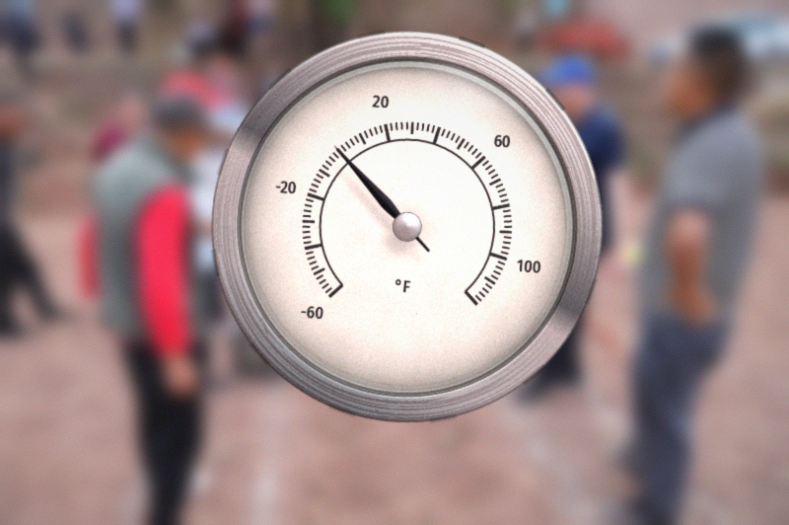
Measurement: 0 °F
